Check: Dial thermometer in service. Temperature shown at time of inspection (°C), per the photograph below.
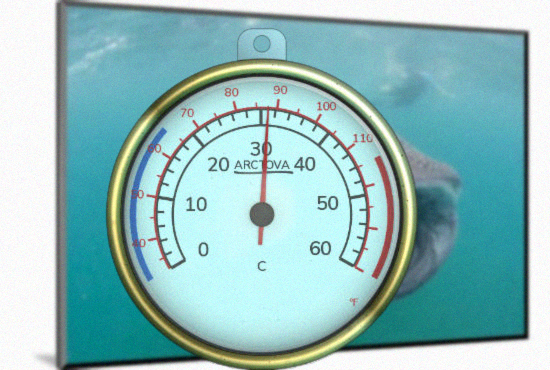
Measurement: 31 °C
